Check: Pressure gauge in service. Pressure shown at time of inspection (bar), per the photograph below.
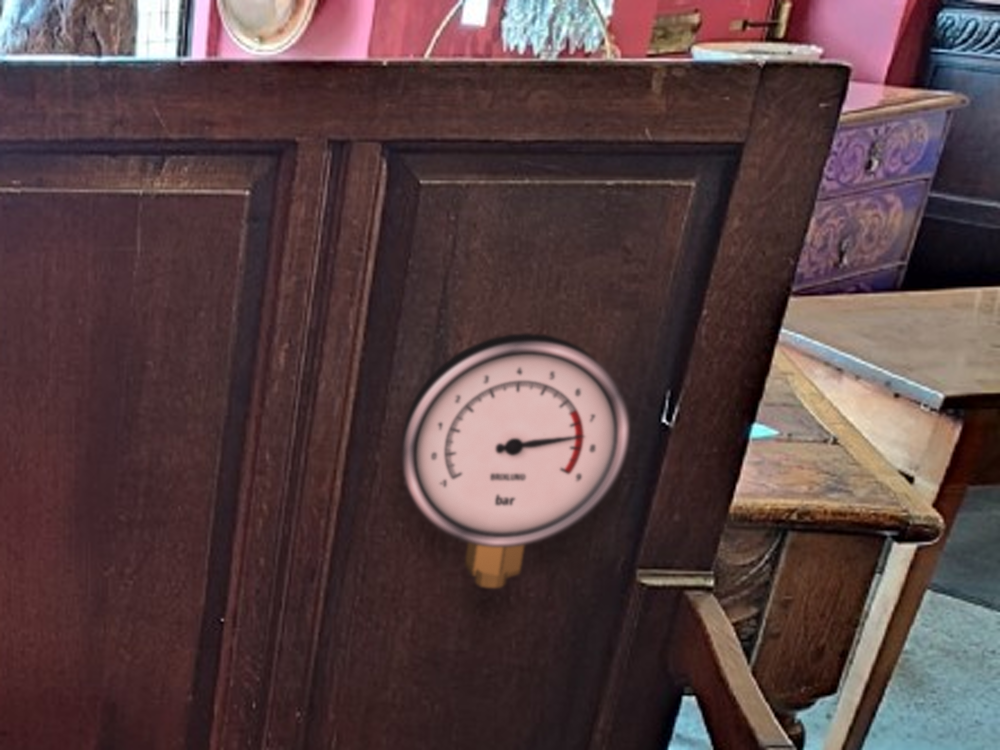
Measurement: 7.5 bar
